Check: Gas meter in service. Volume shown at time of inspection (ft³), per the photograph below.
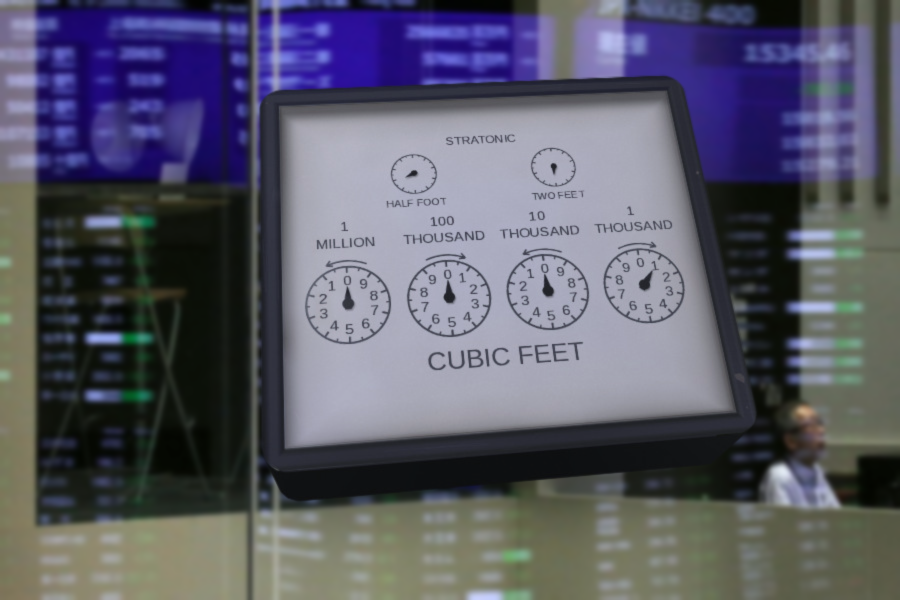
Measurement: 100 ft³
